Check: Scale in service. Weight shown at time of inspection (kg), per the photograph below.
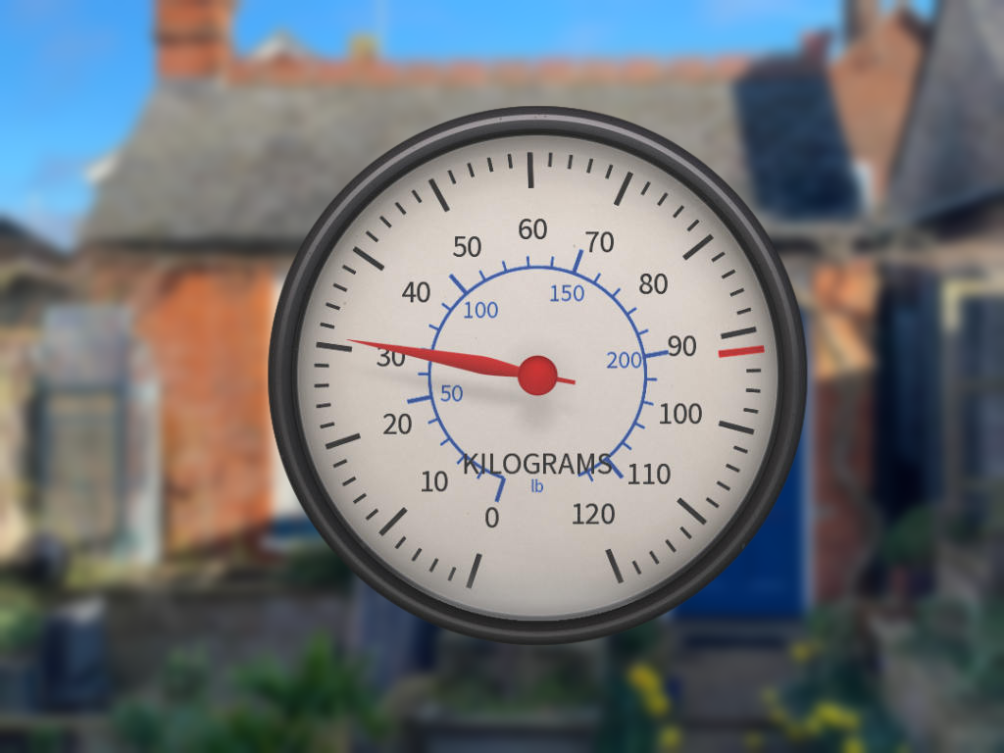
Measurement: 31 kg
